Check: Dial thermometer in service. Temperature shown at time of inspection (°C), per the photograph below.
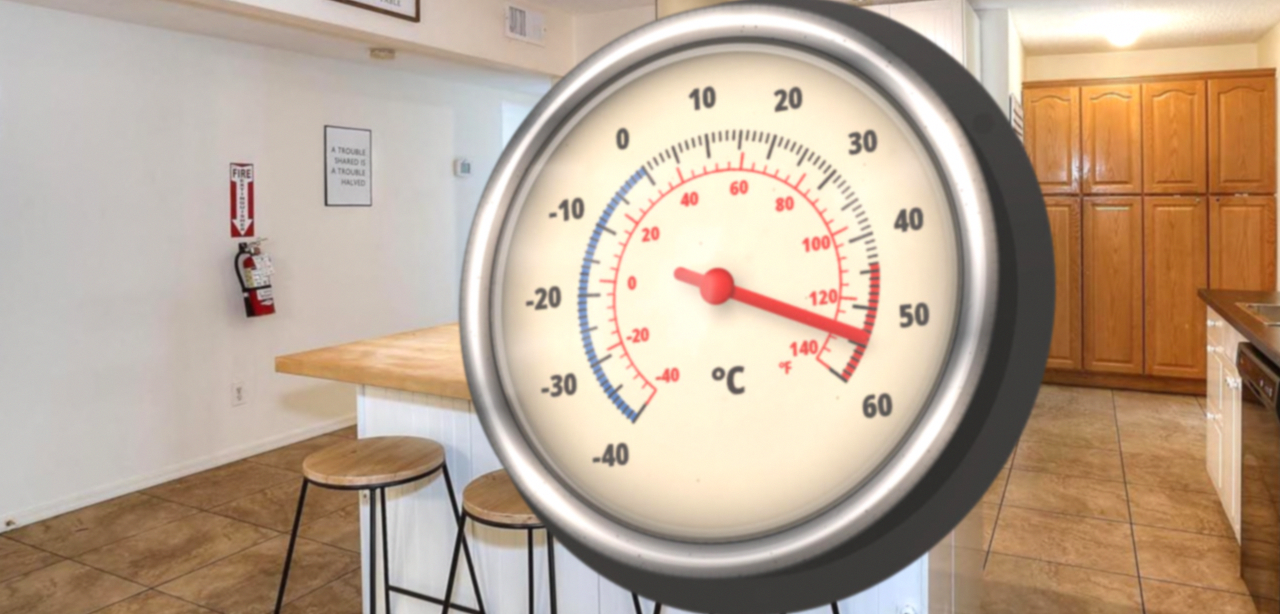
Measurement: 54 °C
